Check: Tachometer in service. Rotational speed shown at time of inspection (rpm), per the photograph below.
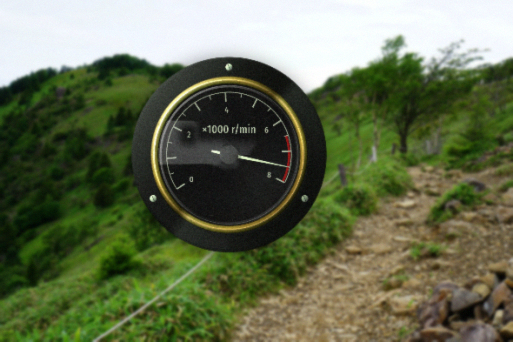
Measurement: 7500 rpm
